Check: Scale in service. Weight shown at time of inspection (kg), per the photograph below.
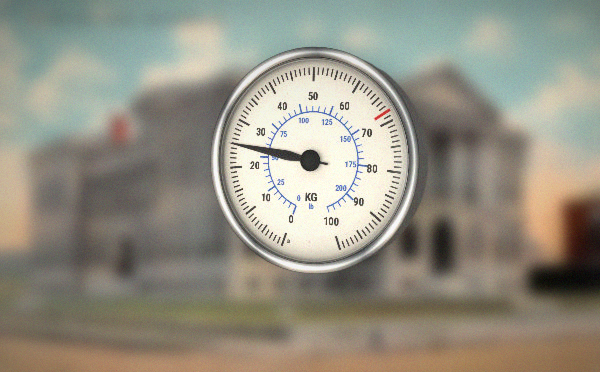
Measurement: 25 kg
